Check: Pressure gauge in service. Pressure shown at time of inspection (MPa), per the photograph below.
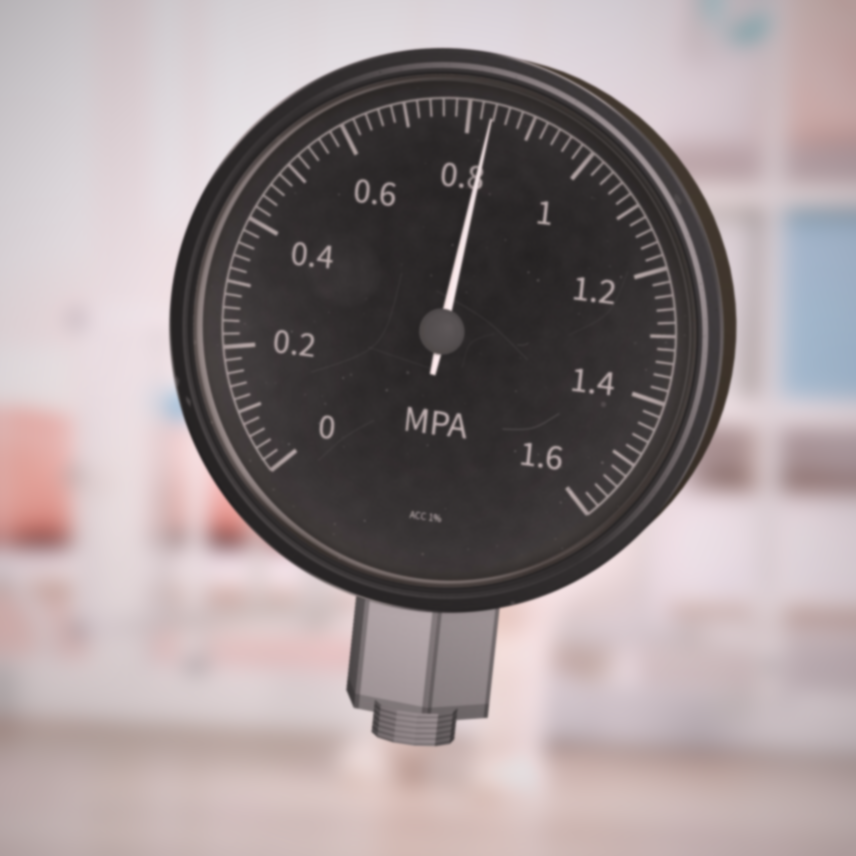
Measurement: 0.84 MPa
